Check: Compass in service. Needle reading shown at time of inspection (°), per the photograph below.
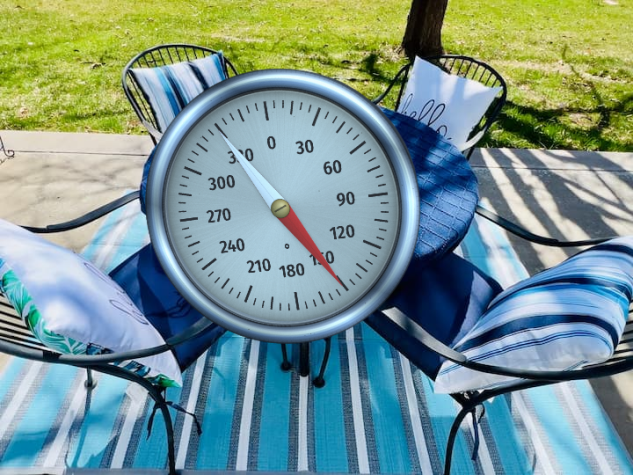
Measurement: 150 °
